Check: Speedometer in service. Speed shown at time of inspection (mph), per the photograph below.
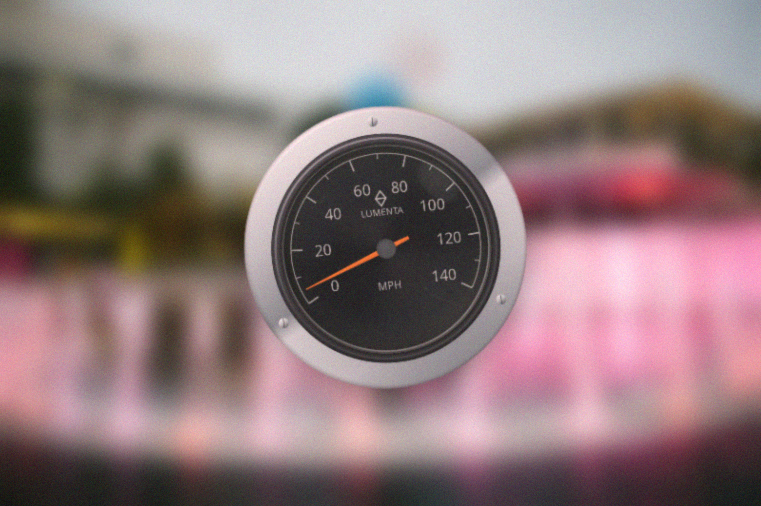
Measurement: 5 mph
